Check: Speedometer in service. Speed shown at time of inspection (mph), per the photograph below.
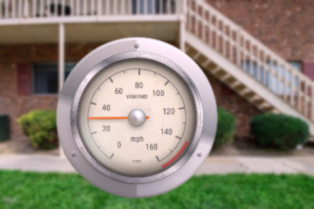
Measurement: 30 mph
